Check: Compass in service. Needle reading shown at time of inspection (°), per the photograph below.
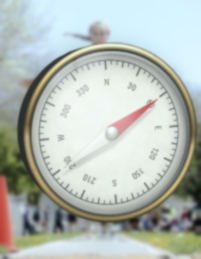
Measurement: 60 °
